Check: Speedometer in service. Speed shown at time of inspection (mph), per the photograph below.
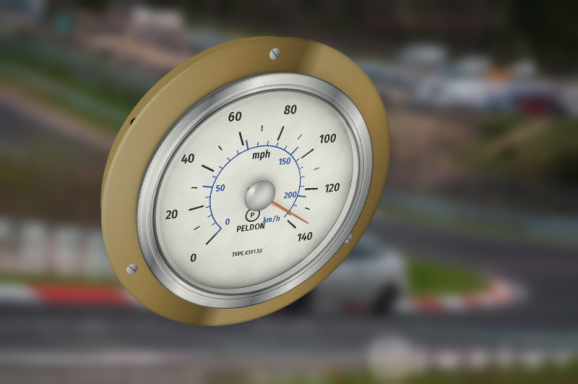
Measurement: 135 mph
